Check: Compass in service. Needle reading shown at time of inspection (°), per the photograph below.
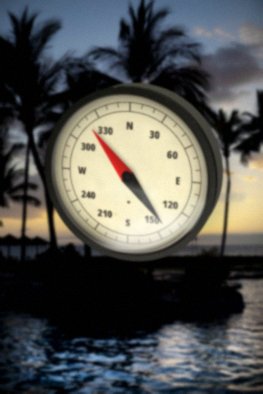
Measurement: 320 °
